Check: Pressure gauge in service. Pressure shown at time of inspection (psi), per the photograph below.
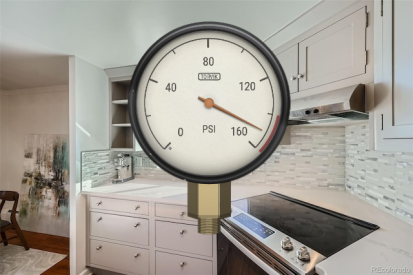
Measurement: 150 psi
